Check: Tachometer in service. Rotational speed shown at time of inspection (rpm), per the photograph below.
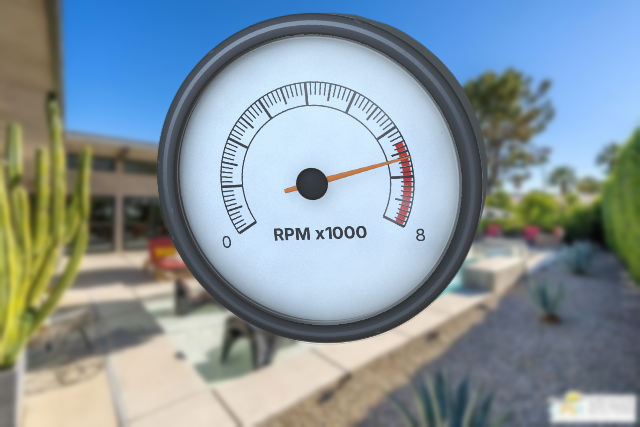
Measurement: 6600 rpm
